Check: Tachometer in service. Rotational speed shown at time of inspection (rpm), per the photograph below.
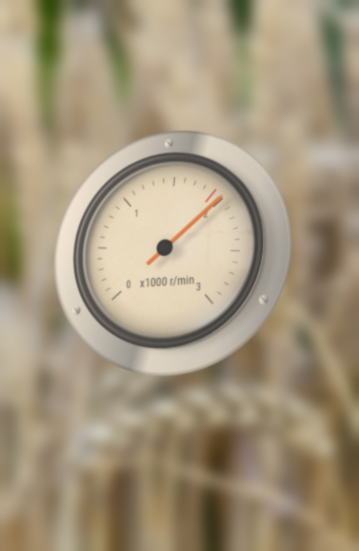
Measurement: 2000 rpm
